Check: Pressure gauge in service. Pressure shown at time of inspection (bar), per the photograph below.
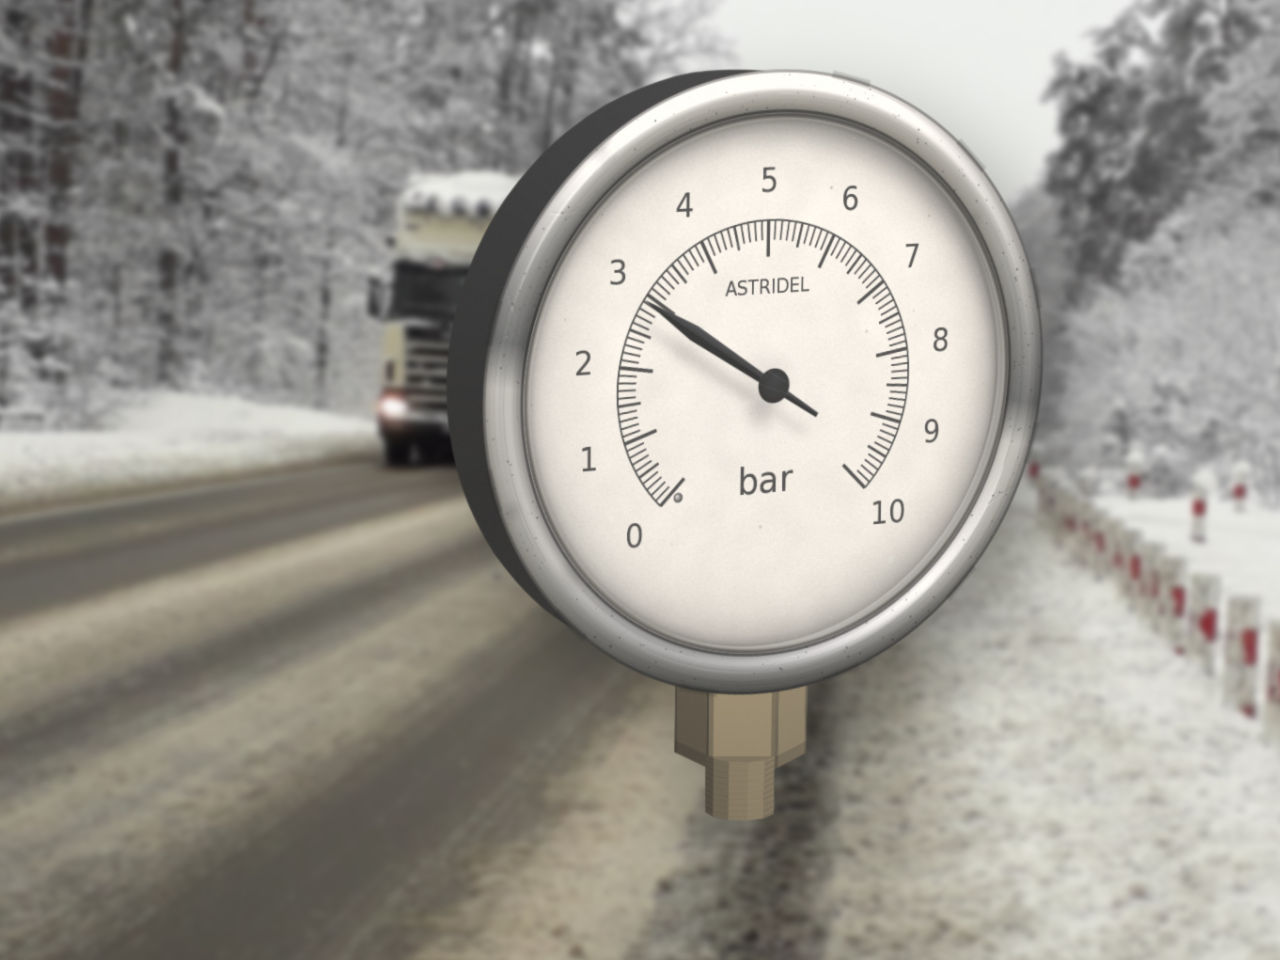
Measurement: 2.9 bar
